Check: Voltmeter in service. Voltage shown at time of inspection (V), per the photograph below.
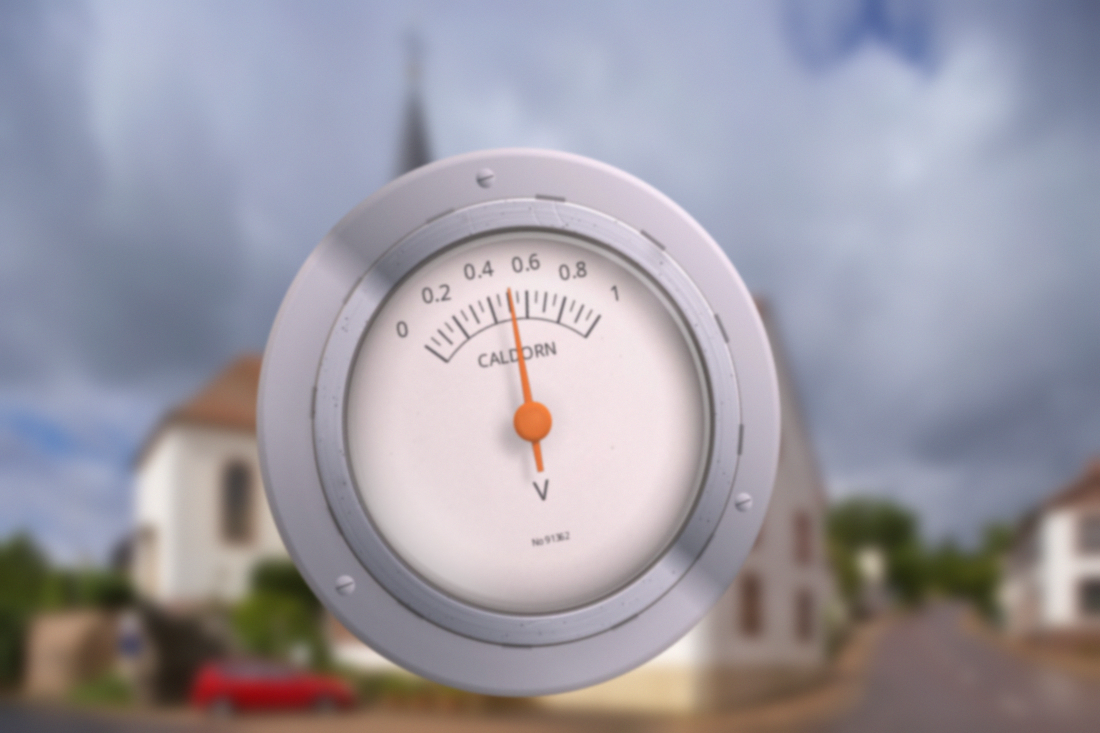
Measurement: 0.5 V
